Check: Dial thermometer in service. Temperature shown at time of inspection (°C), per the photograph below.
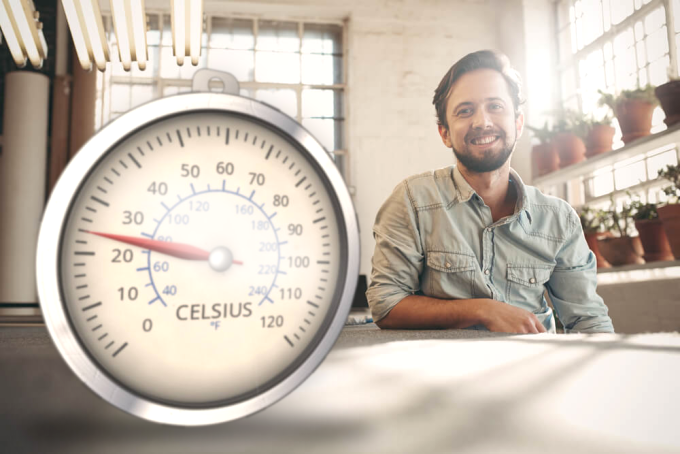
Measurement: 24 °C
